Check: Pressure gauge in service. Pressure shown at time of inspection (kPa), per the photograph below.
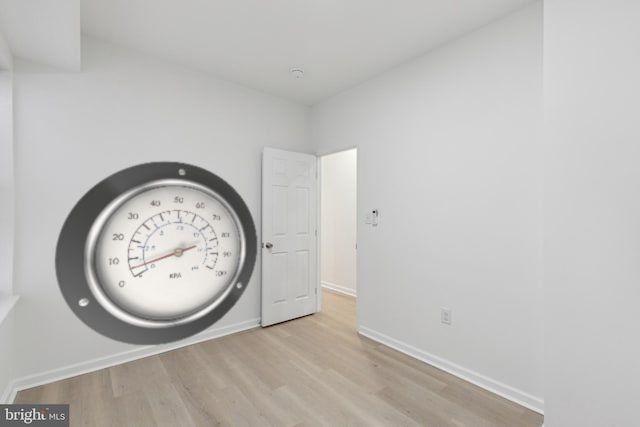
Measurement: 5 kPa
